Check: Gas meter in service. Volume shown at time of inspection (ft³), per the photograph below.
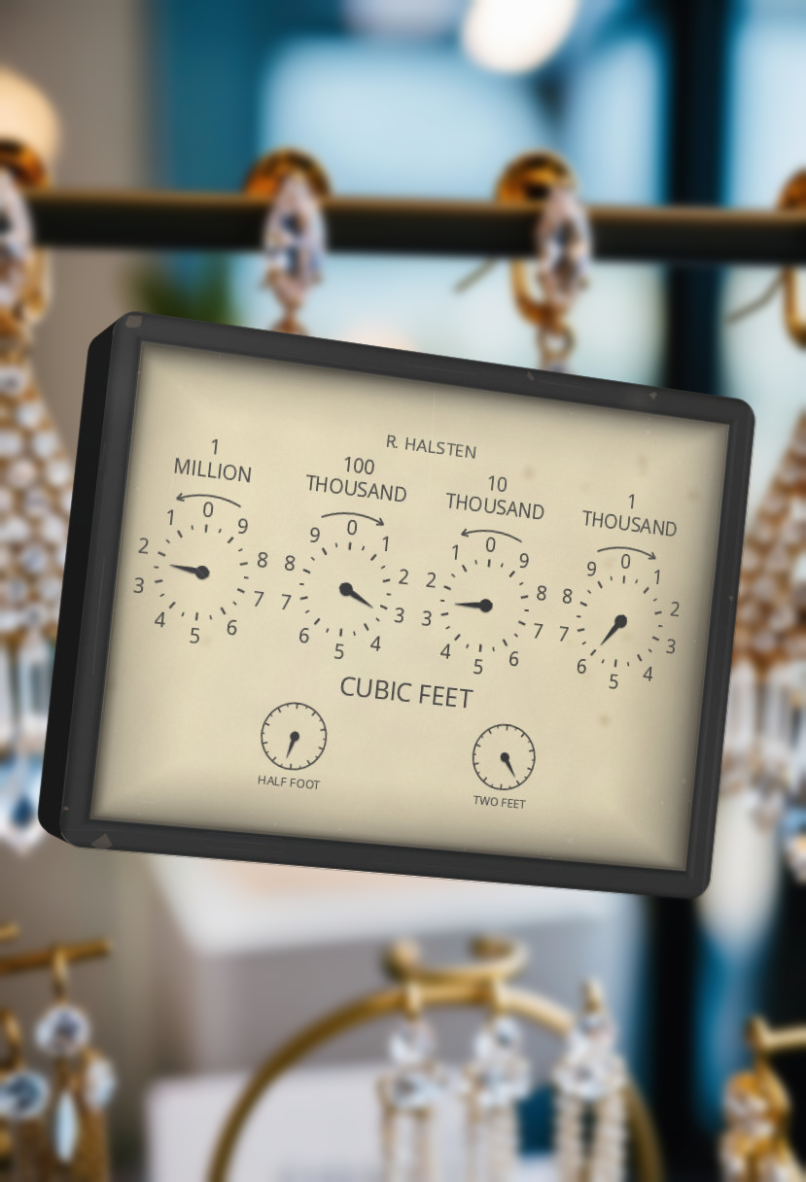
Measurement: 232600 ft³
